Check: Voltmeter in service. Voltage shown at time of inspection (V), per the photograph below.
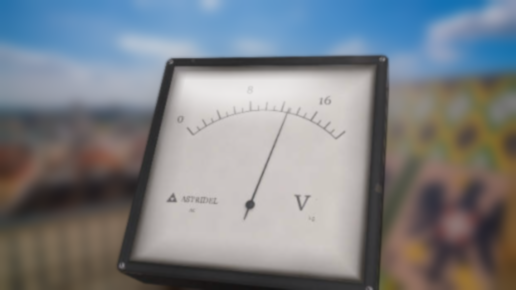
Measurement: 13 V
